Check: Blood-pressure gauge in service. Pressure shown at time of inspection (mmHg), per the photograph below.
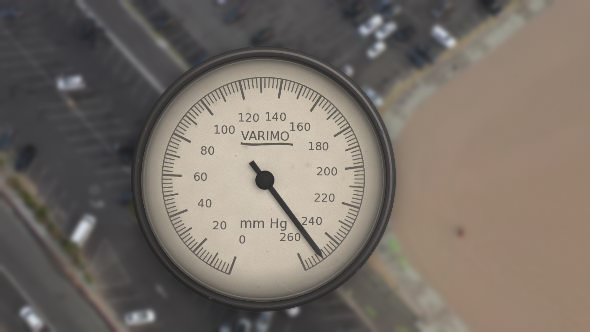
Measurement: 250 mmHg
